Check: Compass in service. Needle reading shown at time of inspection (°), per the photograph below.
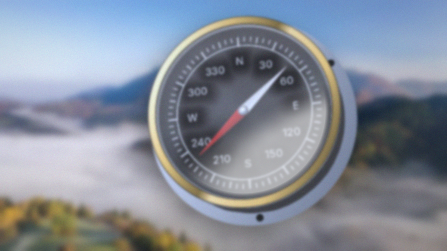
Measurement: 230 °
